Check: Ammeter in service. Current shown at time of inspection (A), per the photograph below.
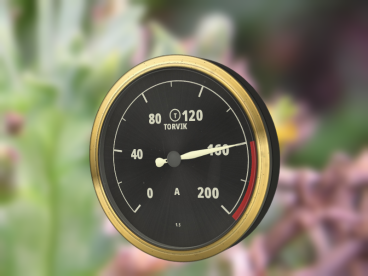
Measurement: 160 A
